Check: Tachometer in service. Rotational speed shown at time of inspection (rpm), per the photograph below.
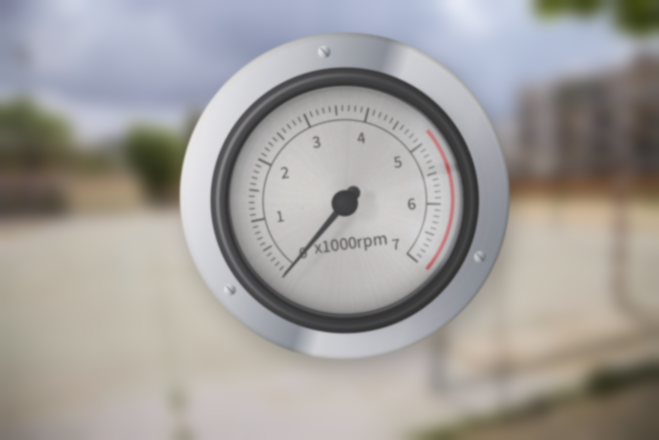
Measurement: 0 rpm
